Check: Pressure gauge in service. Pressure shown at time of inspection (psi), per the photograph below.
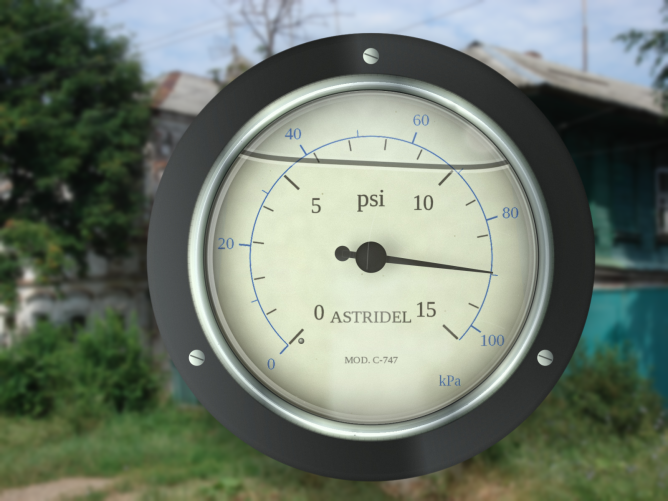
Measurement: 13 psi
